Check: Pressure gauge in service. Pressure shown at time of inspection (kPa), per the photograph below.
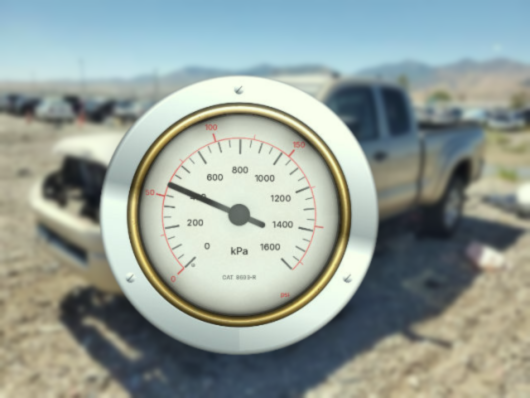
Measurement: 400 kPa
